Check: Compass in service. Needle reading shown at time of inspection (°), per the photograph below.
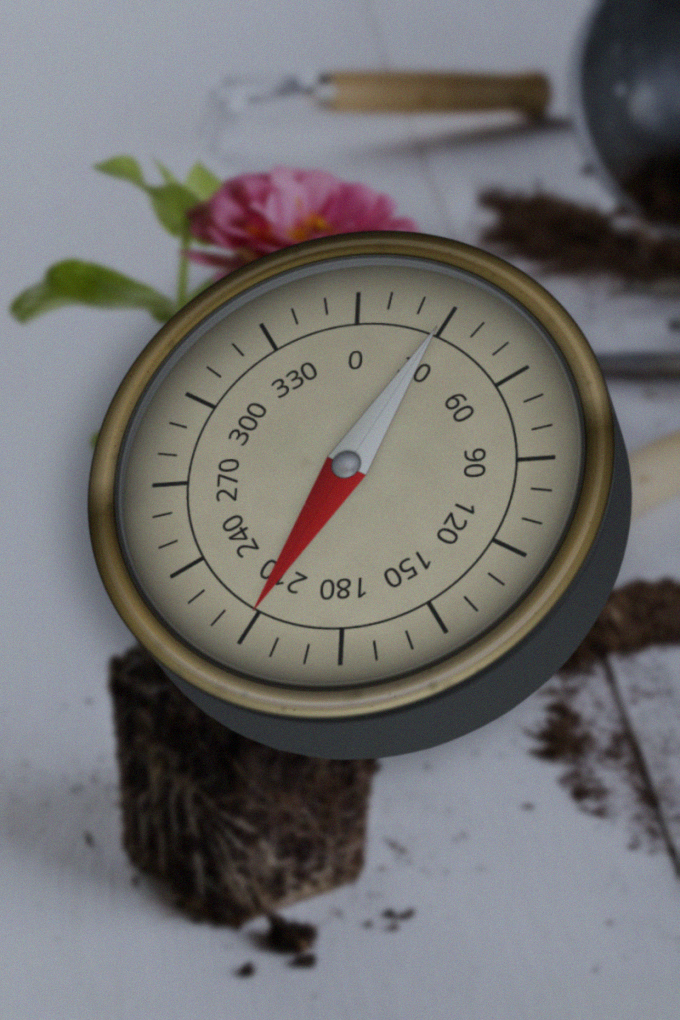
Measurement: 210 °
